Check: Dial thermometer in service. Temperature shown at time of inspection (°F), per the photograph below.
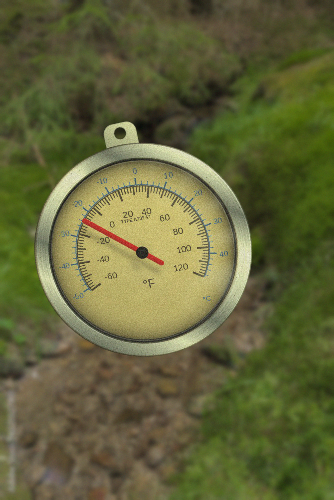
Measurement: -10 °F
